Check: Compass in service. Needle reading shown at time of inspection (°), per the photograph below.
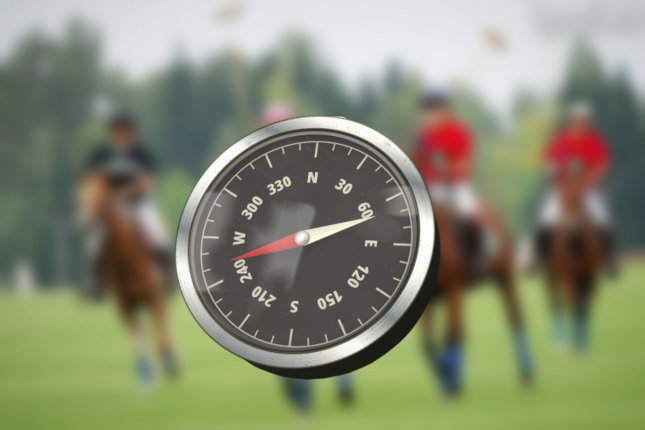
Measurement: 250 °
